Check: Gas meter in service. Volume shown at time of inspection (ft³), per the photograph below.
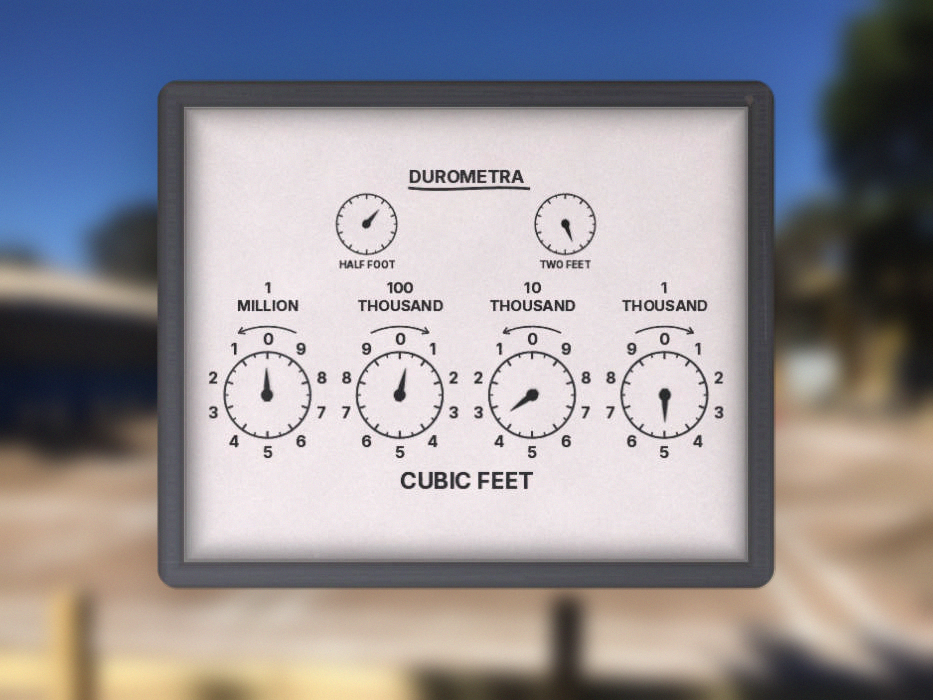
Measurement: 3500 ft³
